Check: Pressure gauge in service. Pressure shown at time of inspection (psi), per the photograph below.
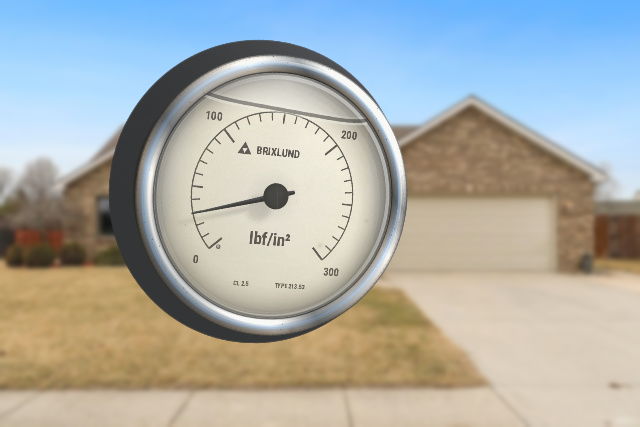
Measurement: 30 psi
